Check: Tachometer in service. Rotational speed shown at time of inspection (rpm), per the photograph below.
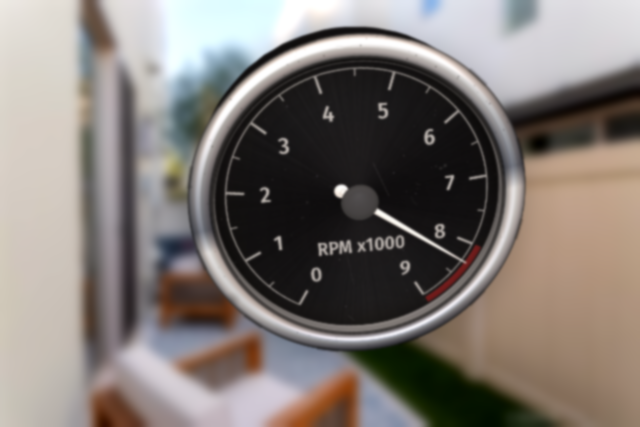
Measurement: 8250 rpm
